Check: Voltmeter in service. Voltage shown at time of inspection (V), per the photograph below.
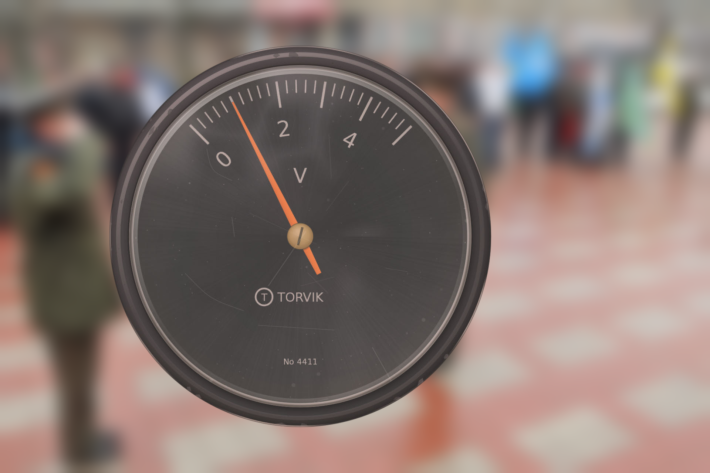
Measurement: 1 V
